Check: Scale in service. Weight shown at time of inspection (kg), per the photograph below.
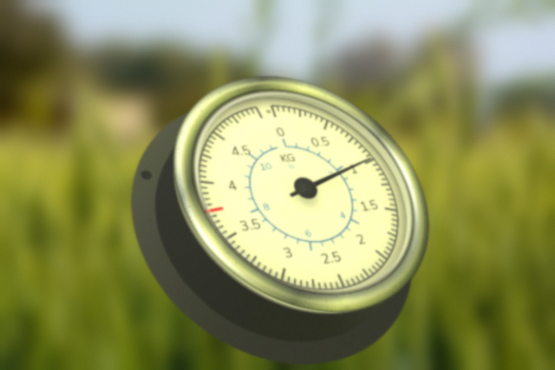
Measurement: 1 kg
